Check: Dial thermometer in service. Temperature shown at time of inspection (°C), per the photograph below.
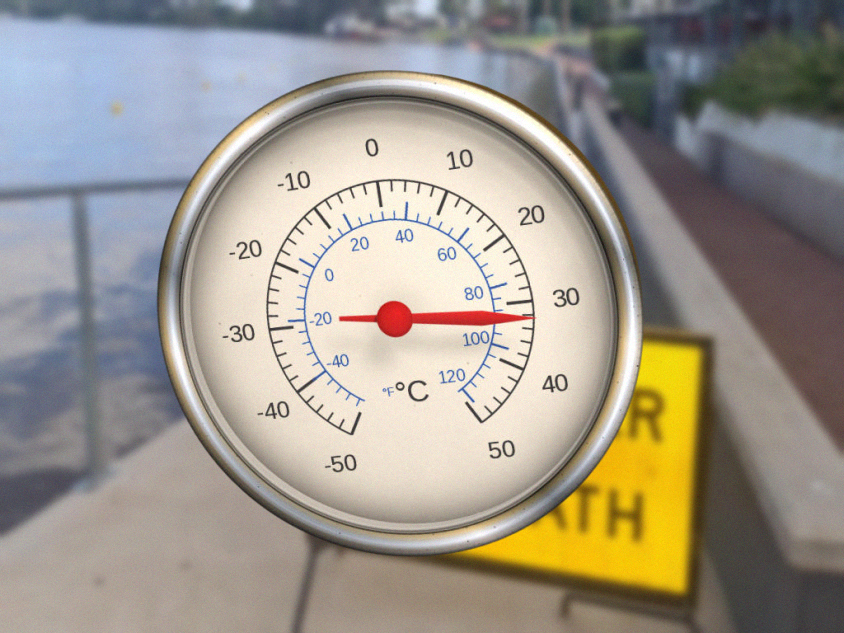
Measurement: 32 °C
